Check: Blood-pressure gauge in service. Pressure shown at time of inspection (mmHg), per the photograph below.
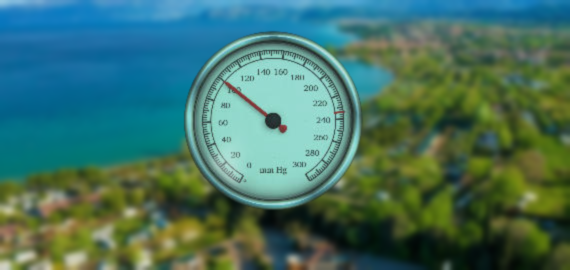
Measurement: 100 mmHg
